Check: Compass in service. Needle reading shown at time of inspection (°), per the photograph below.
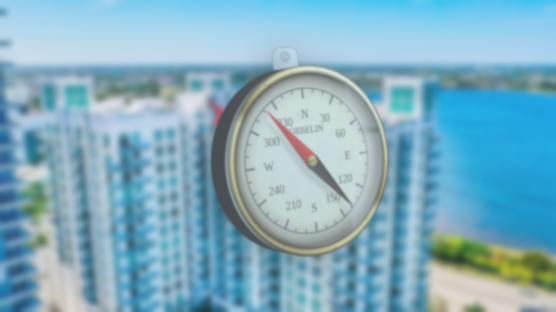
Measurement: 320 °
